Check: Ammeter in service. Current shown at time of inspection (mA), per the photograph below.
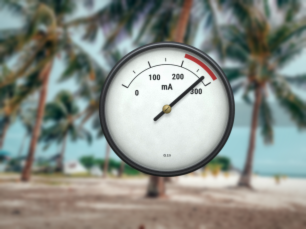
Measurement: 275 mA
